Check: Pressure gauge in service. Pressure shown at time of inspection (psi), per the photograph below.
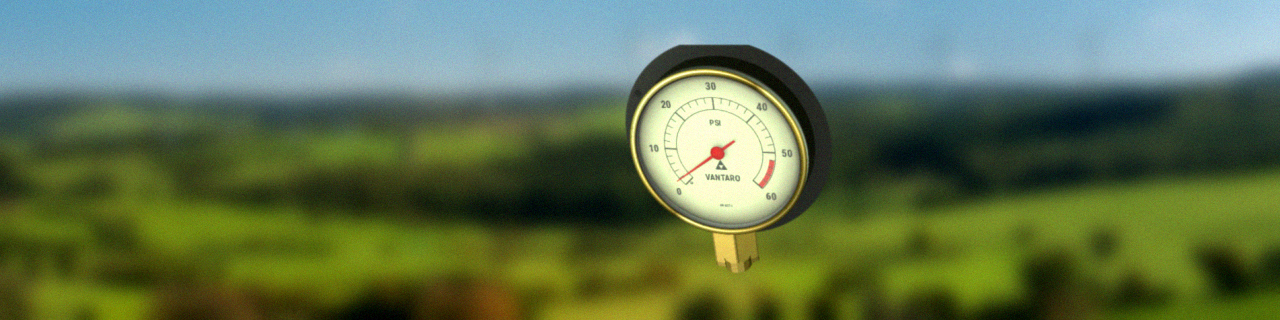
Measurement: 2 psi
